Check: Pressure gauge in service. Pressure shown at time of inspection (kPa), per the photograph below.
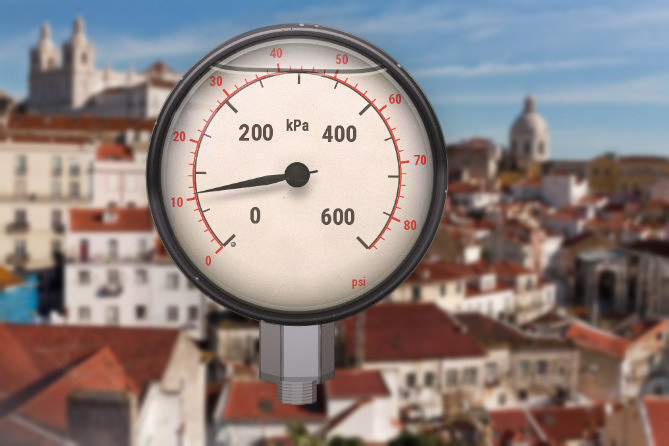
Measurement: 75 kPa
